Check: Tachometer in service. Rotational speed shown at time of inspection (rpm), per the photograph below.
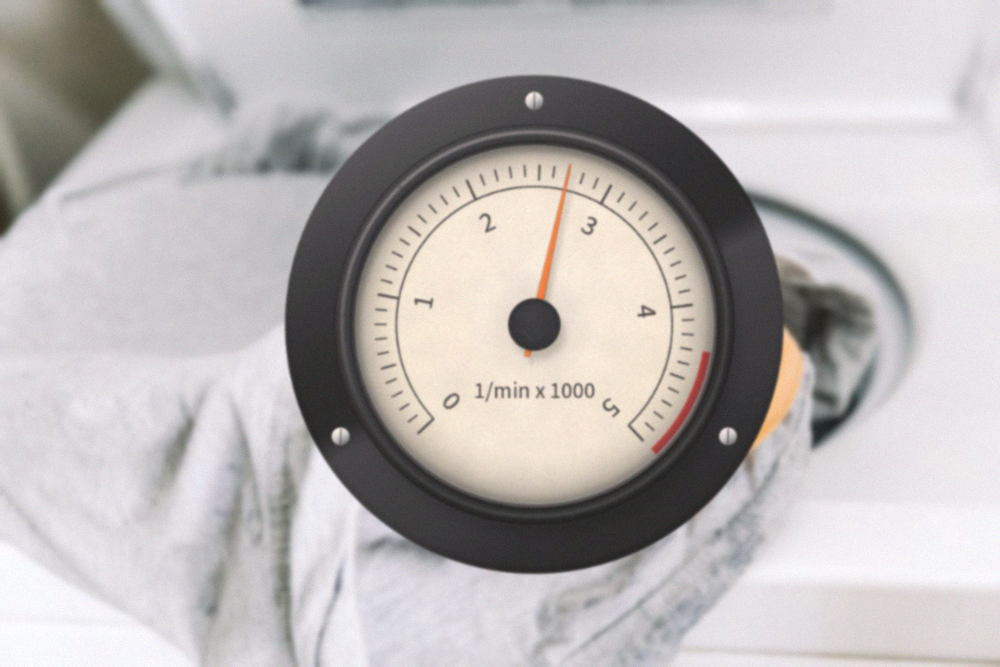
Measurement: 2700 rpm
